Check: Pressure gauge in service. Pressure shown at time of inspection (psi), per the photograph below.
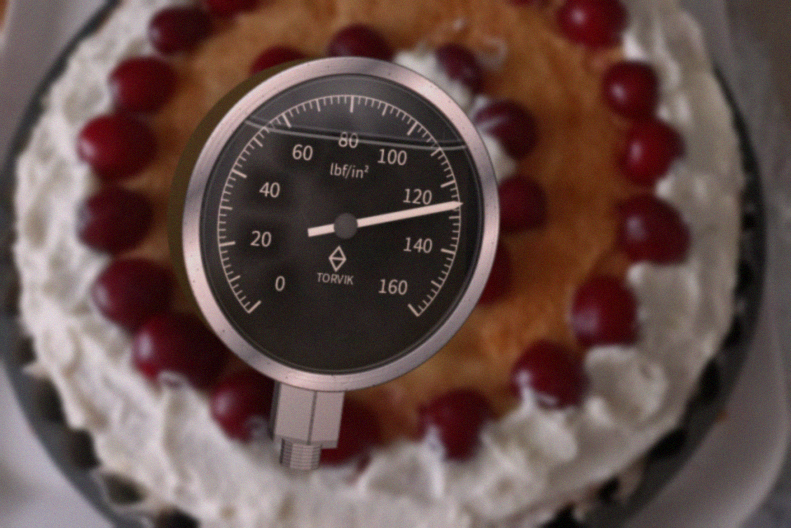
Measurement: 126 psi
